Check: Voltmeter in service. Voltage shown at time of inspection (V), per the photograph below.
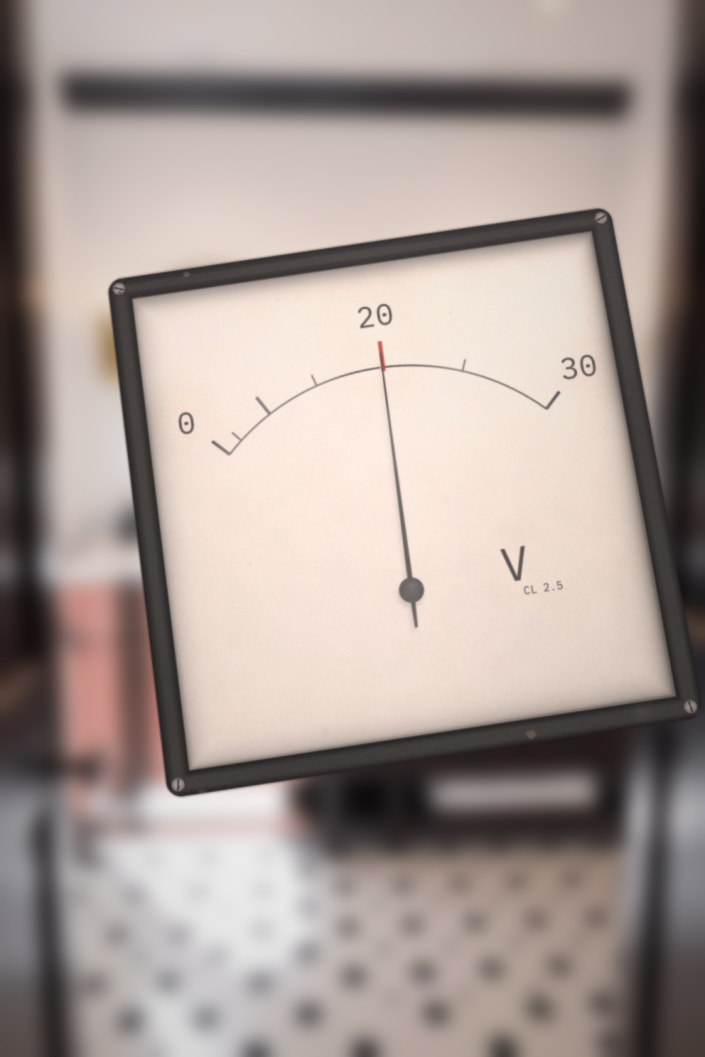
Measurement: 20 V
